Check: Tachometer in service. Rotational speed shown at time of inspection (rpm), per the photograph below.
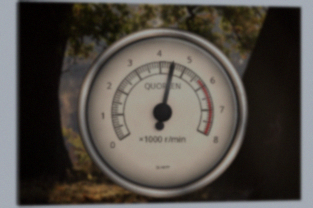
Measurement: 4500 rpm
